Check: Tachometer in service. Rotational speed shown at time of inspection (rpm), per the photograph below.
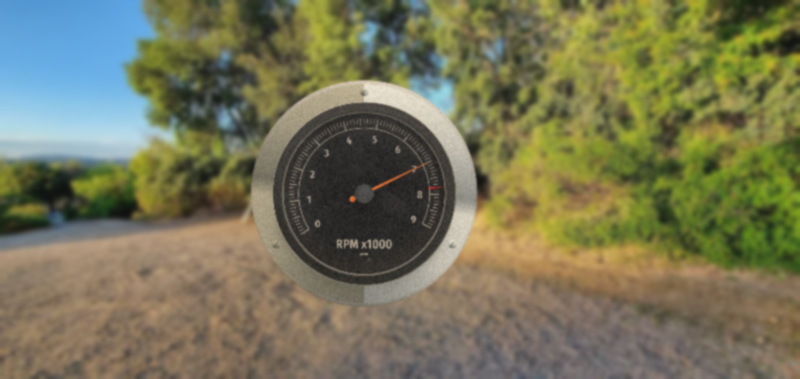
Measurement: 7000 rpm
